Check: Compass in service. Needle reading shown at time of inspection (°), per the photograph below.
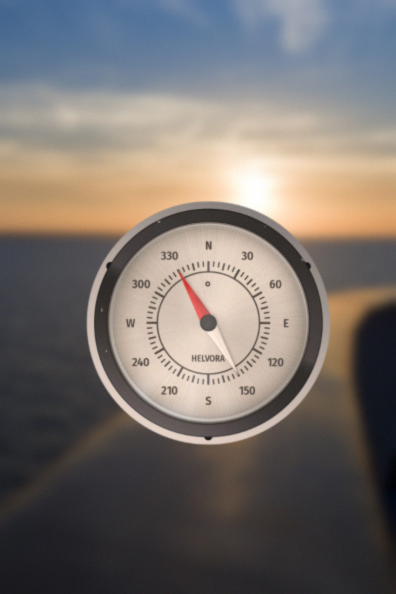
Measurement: 330 °
